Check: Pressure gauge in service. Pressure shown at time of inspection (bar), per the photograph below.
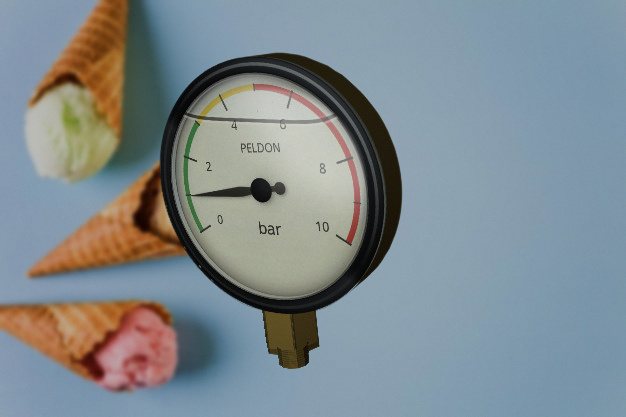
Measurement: 1 bar
